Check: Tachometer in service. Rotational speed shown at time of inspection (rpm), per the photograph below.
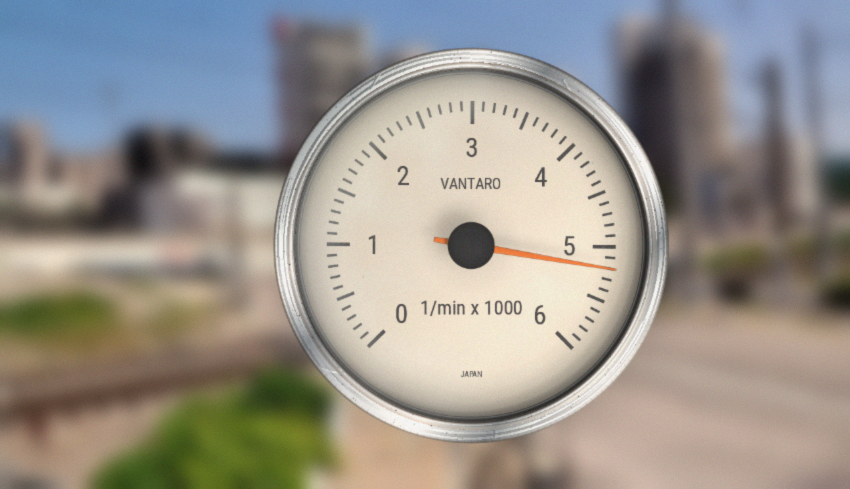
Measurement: 5200 rpm
